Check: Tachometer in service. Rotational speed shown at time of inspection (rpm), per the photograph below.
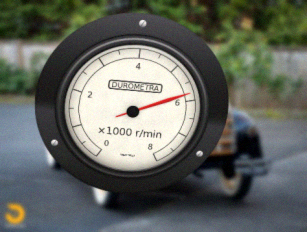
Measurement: 5750 rpm
